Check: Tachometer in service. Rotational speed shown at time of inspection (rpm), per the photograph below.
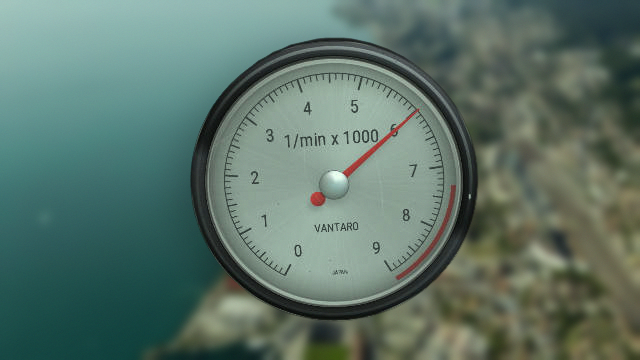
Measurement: 6000 rpm
